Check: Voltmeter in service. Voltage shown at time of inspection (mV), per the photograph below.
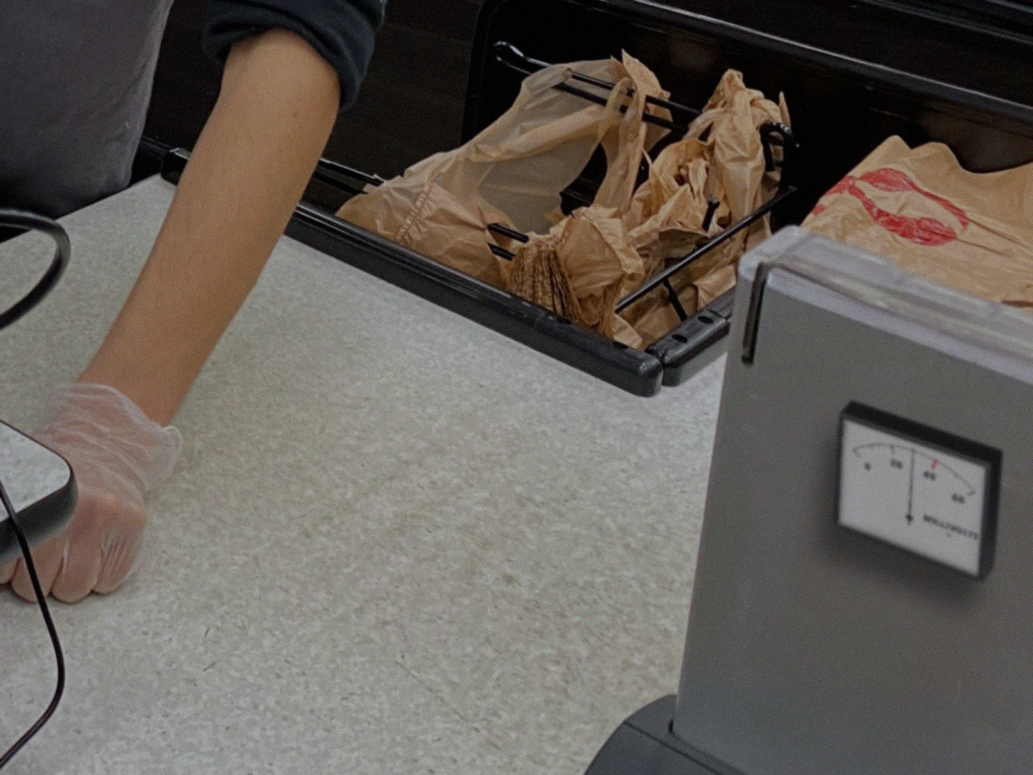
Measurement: 30 mV
